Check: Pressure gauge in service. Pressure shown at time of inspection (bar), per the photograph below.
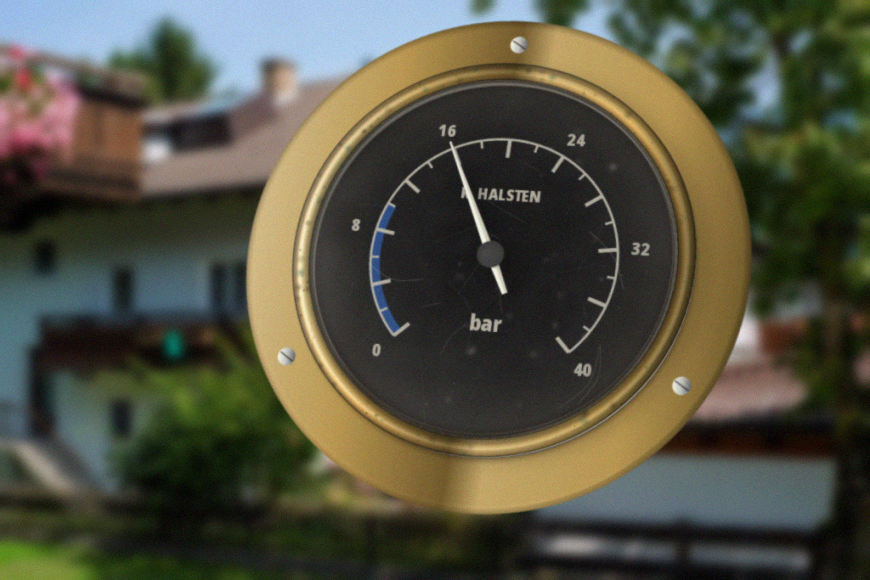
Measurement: 16 bar
